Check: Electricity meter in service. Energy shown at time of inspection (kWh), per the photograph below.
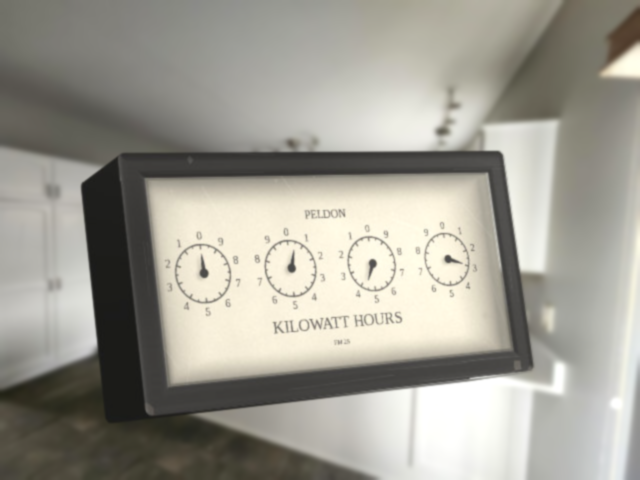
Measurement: 43 kWh
